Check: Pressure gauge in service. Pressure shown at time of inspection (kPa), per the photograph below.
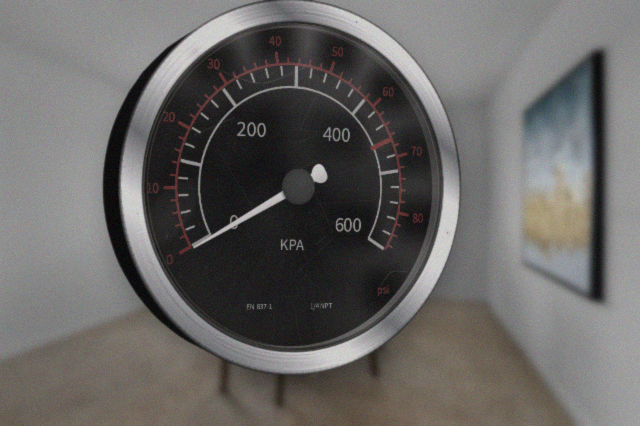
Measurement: 0 kPa
